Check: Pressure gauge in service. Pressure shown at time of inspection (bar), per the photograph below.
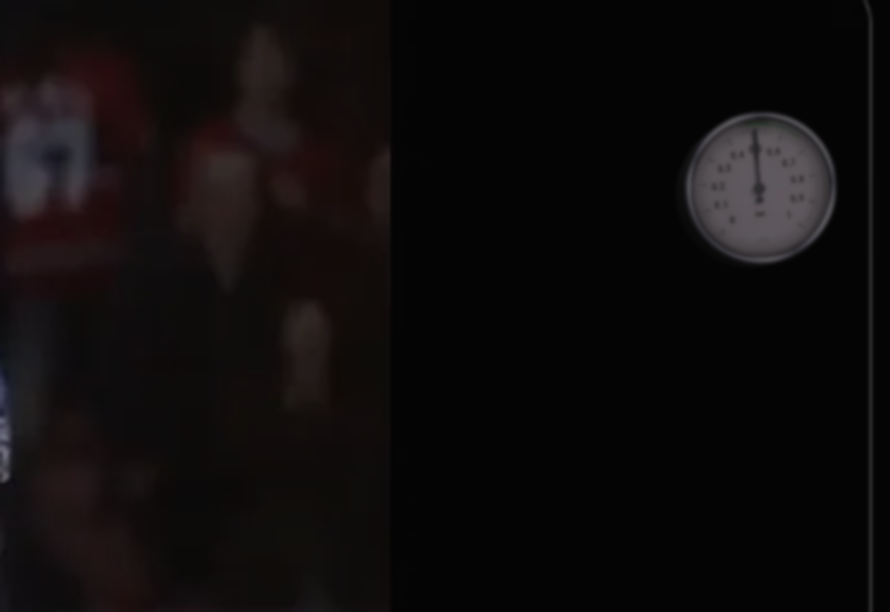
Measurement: 0.5 bar
